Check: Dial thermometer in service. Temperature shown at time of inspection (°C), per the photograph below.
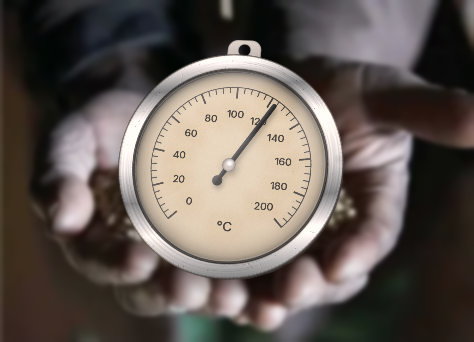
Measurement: 124 °C
